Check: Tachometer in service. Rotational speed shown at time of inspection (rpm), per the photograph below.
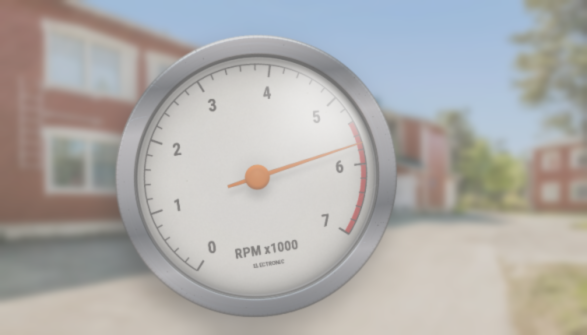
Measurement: 5700 rpm
